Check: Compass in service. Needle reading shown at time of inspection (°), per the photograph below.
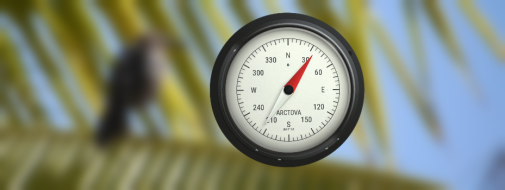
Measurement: 35 °
